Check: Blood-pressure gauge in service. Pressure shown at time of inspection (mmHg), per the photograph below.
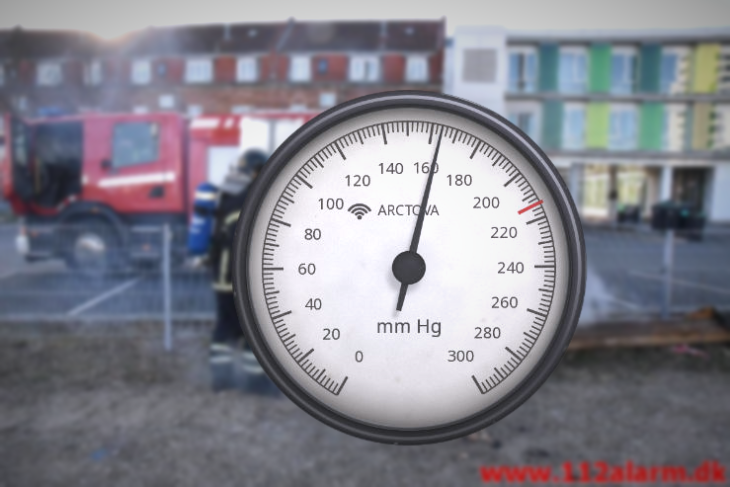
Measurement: 164 mmHg
